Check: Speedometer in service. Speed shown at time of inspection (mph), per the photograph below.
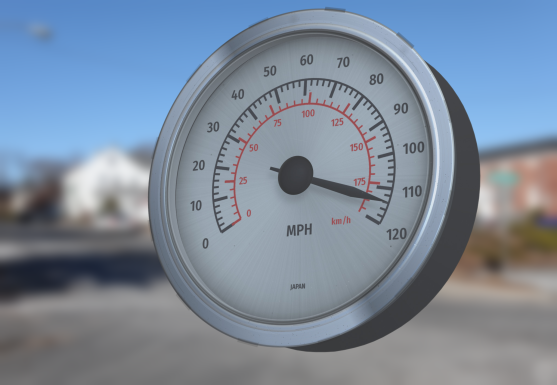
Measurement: 114 mph
